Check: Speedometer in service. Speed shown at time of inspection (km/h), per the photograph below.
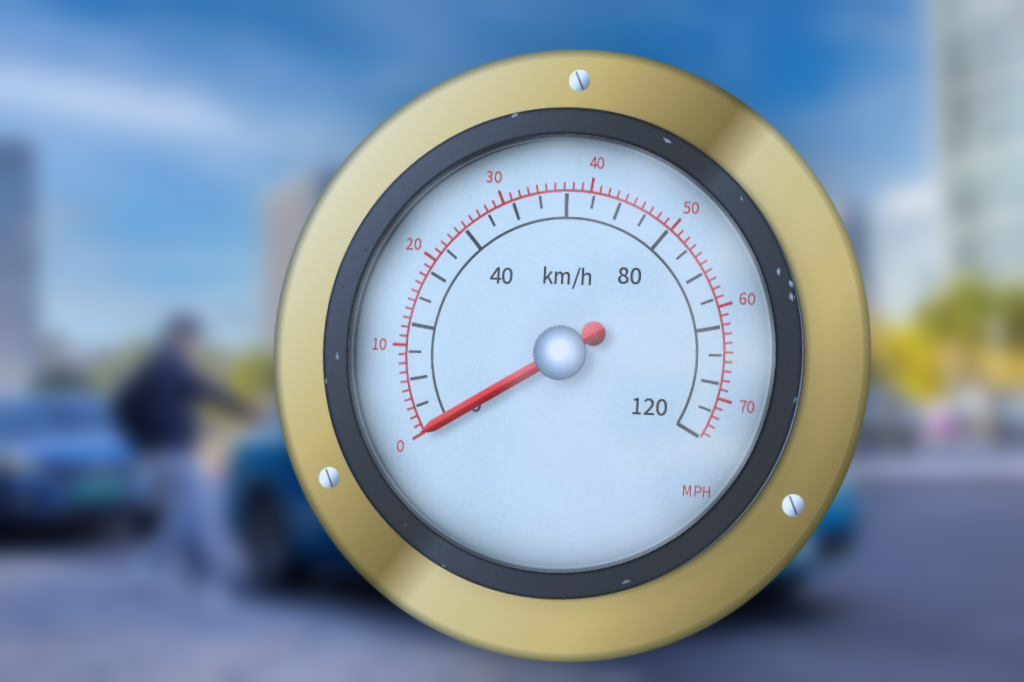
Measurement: 0 km/h
